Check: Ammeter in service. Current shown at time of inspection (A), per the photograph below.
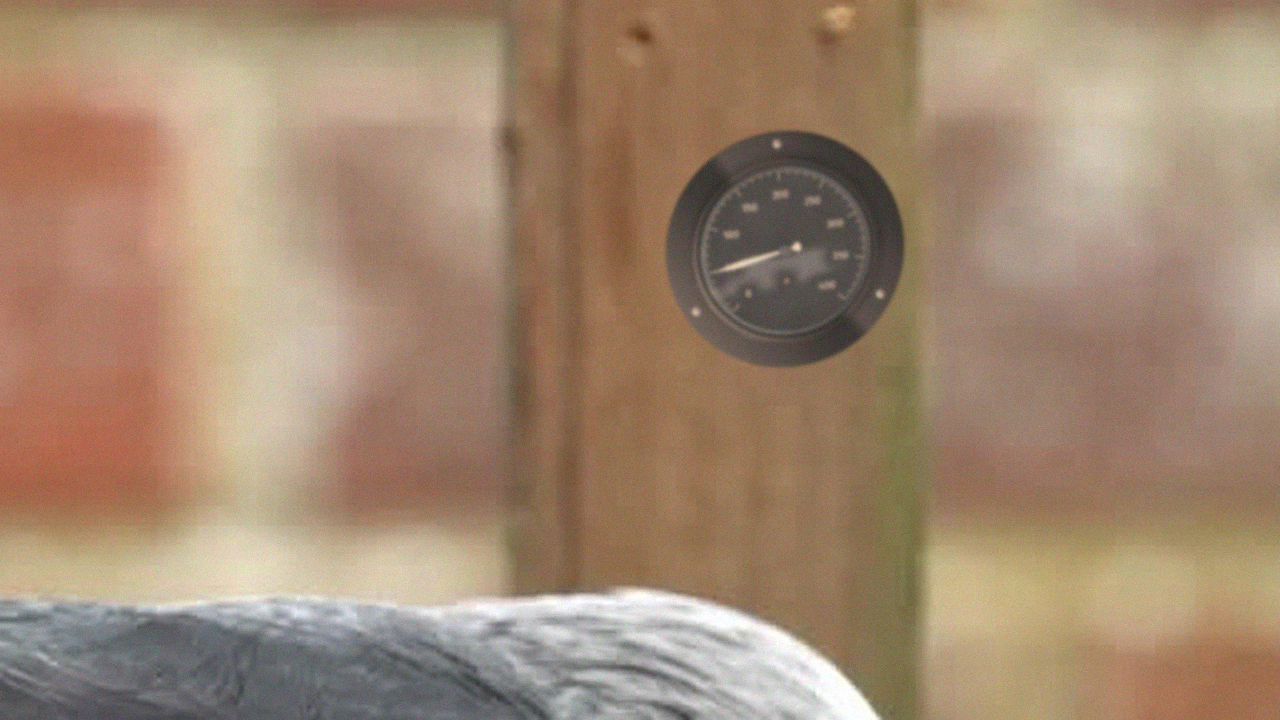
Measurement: 50 A
